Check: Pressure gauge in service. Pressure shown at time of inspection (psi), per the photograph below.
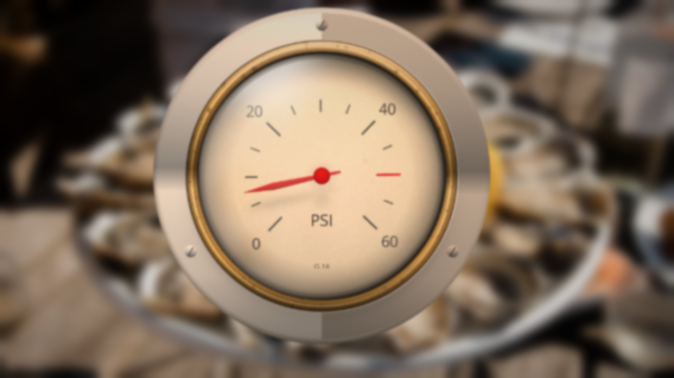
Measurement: 7.5 psi
